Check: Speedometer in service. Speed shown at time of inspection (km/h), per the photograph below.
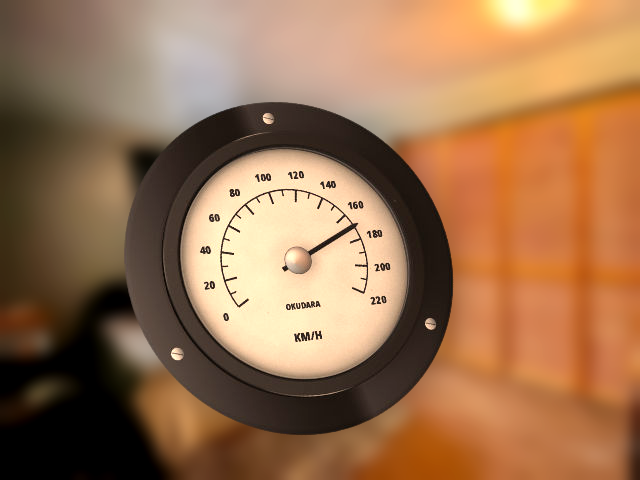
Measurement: 170 km/h
